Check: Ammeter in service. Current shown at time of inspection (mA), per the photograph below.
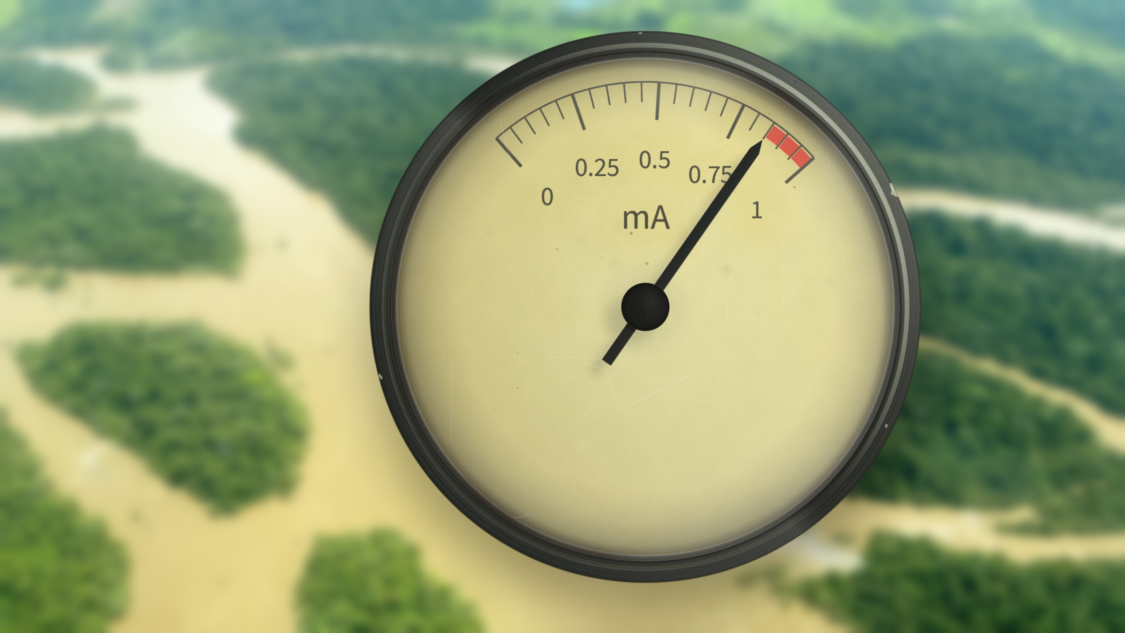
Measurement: 0.85 mA
